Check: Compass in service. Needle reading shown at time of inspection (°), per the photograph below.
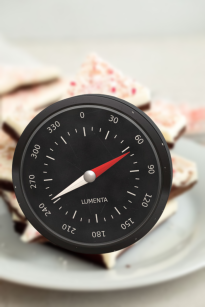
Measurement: 65 °
